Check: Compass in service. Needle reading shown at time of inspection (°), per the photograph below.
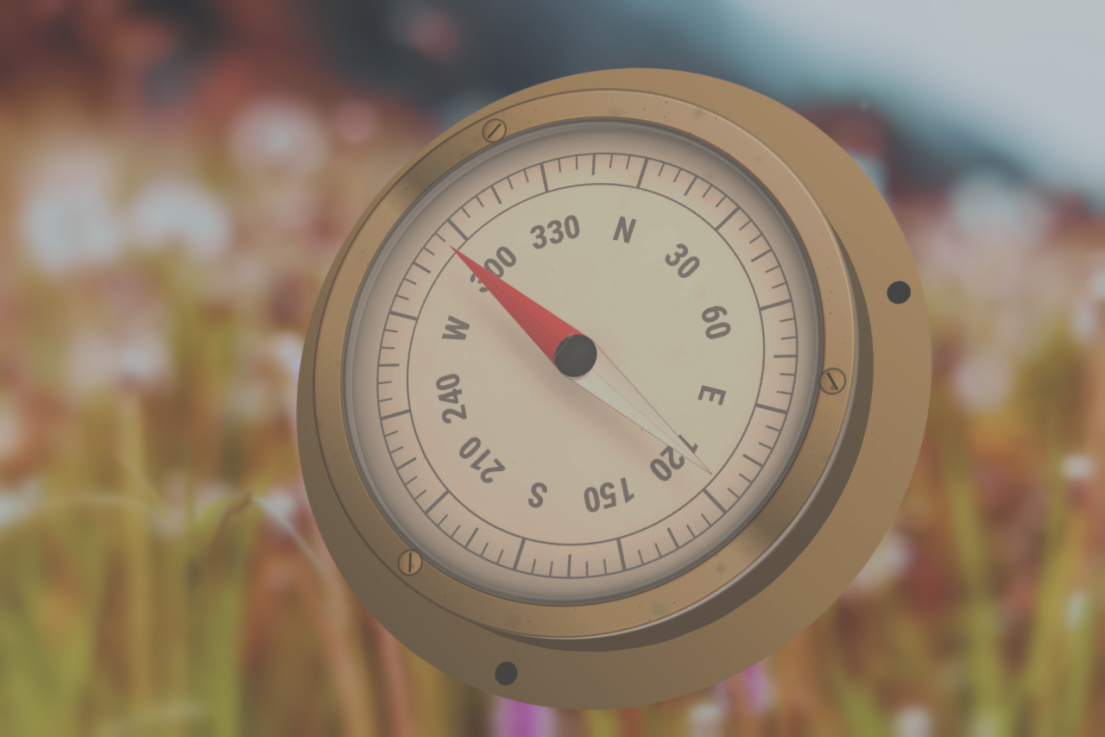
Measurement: 295 °
